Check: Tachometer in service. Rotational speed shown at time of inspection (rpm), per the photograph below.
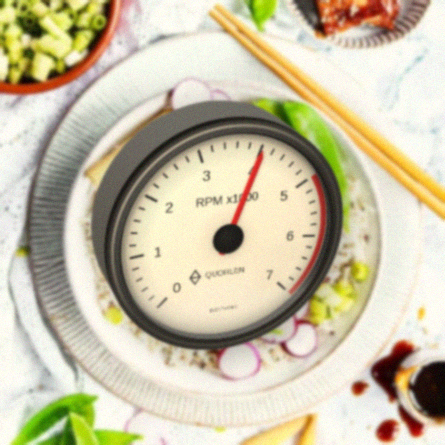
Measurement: 4000 rpm
